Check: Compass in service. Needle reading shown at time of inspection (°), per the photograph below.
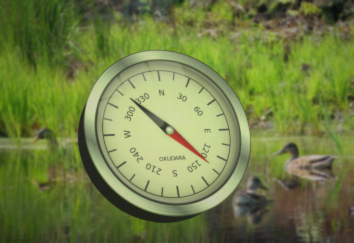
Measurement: 135 °
